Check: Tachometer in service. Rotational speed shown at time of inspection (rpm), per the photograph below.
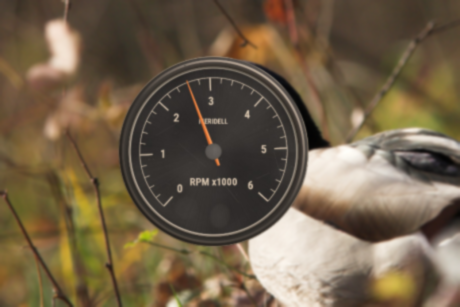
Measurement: 2600 rpm
